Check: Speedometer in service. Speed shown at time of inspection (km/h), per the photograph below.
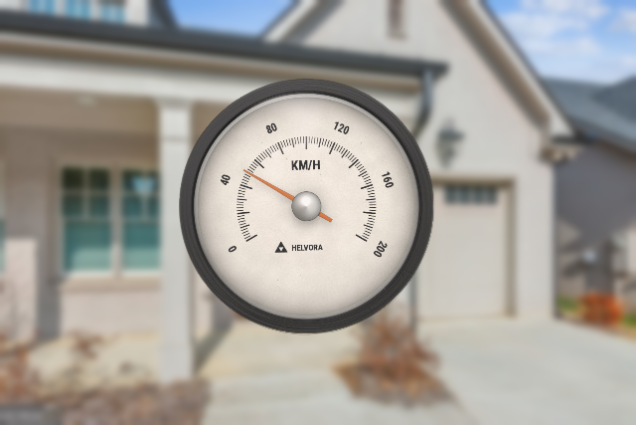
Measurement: 50 km/h
